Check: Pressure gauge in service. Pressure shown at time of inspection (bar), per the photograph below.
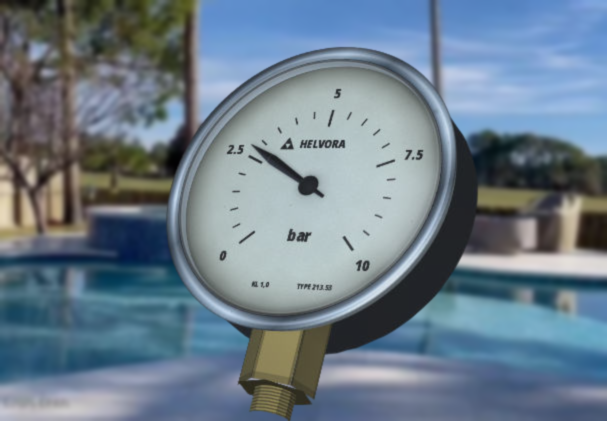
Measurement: 2.75 bar
